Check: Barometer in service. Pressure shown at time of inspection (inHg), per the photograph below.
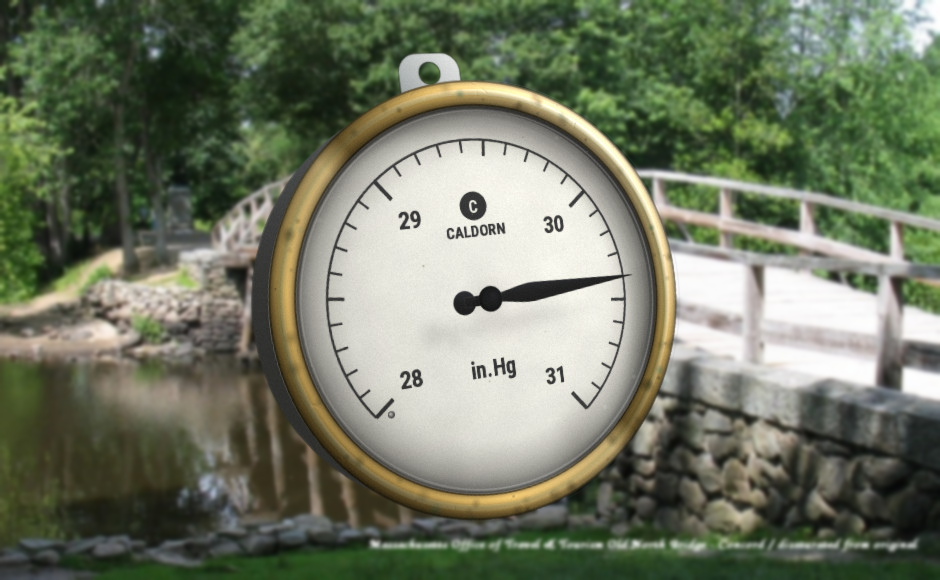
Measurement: 30.4 inHg
